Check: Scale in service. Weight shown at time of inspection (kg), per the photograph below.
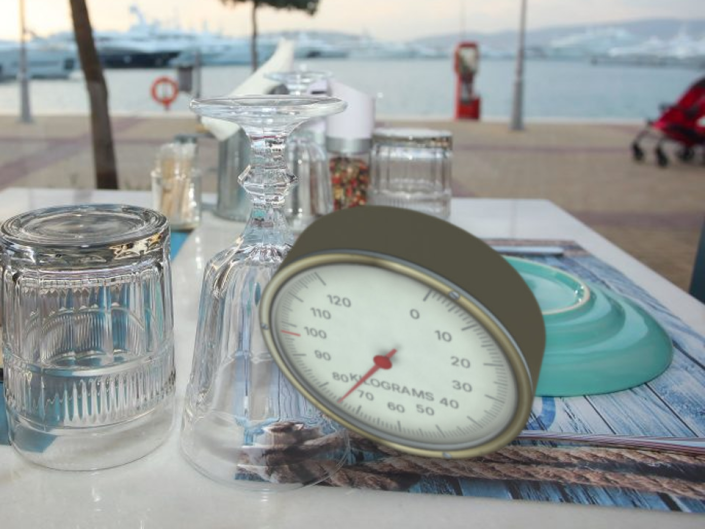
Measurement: 75 kg
